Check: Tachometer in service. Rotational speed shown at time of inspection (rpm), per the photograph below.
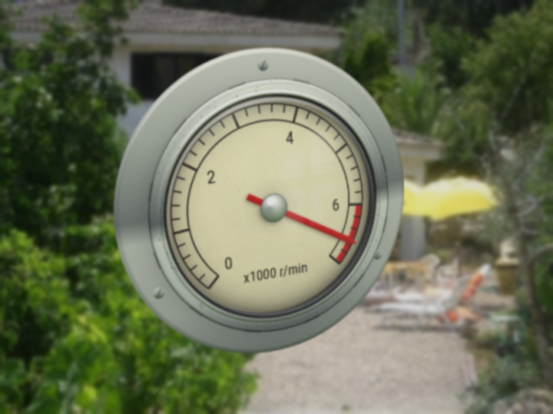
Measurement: 6600 rpm
